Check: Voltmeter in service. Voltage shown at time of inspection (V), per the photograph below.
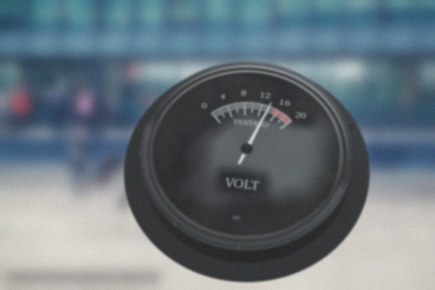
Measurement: 14 V
